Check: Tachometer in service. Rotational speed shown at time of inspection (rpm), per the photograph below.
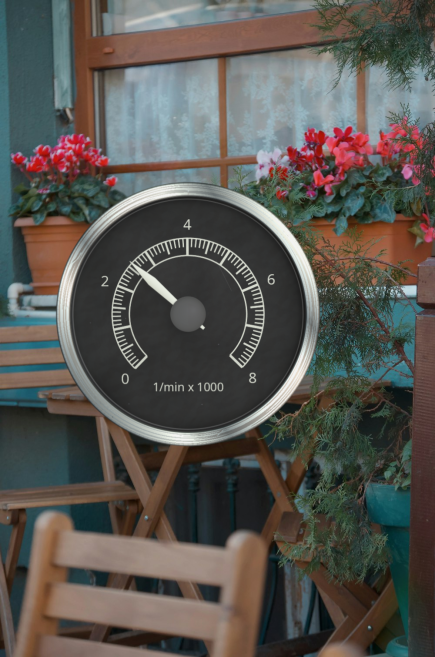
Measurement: 2600 rpm
